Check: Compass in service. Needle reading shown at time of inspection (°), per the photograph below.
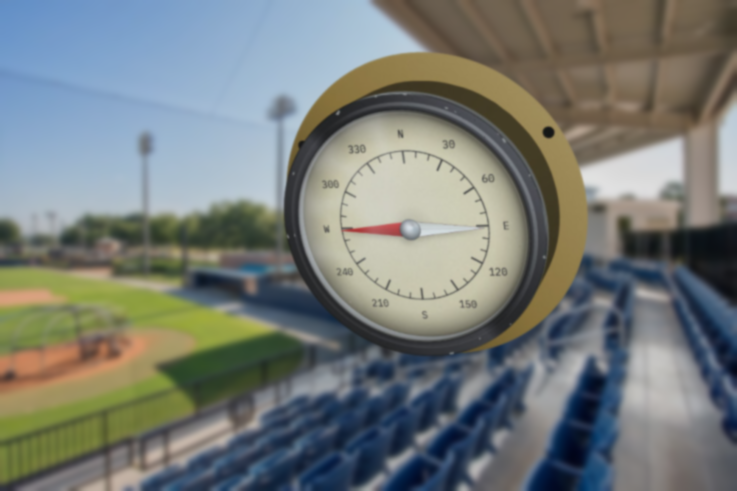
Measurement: 270 °
